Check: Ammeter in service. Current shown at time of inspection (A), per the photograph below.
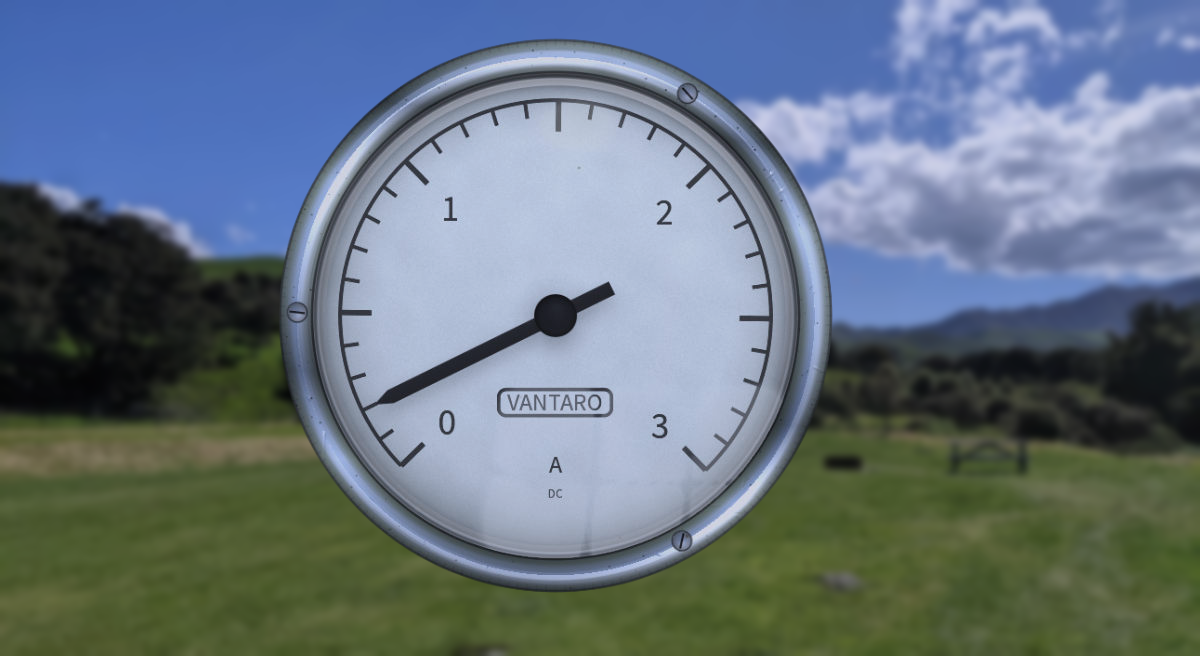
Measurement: 0.2 A
